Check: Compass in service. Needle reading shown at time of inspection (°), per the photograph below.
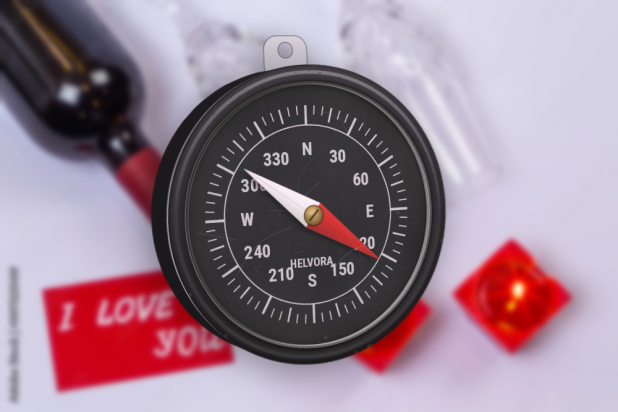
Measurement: 125 °
